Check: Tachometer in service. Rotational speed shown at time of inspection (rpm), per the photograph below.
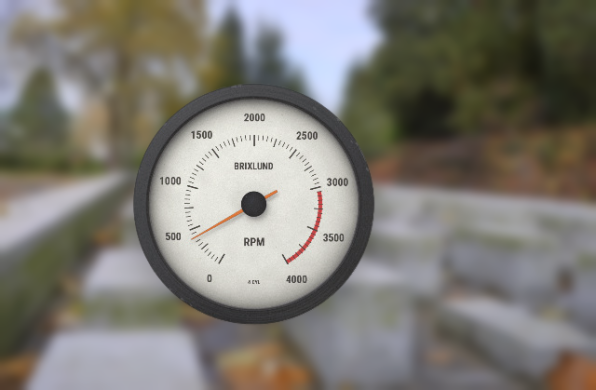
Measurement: 400 rpm
